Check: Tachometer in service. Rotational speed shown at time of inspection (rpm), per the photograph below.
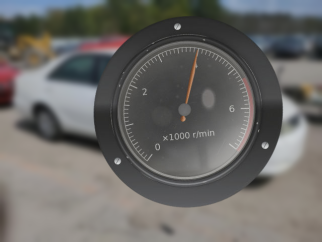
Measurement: 4000 rpm
